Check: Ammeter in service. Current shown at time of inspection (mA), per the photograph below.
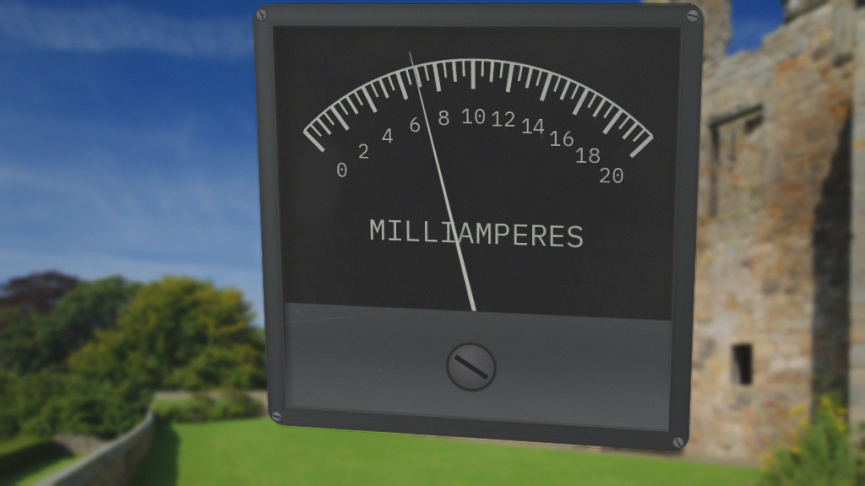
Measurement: 7 mA
